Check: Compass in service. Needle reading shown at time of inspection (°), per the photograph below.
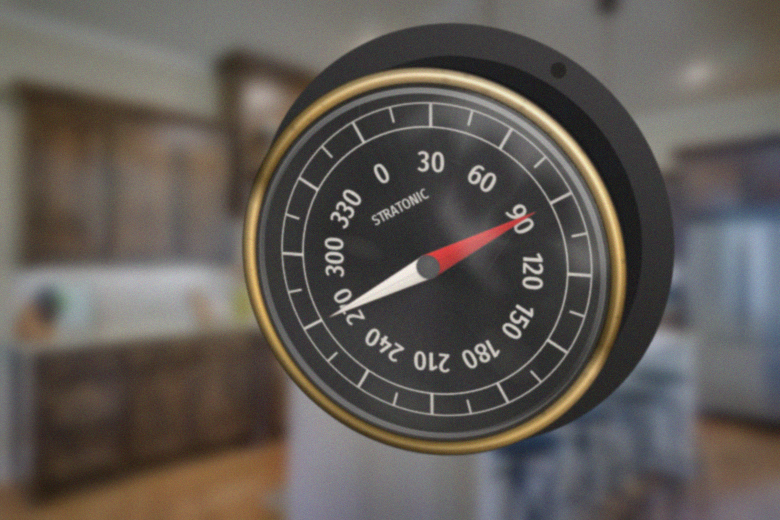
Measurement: 90 °
